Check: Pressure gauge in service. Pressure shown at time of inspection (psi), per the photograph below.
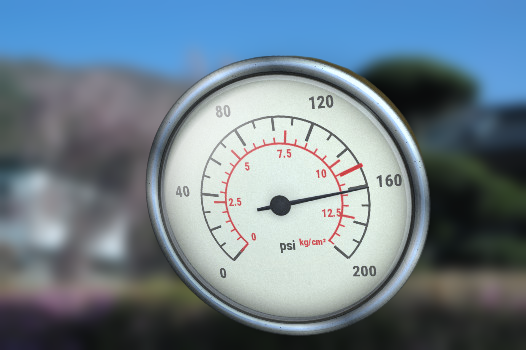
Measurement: 160 psi
